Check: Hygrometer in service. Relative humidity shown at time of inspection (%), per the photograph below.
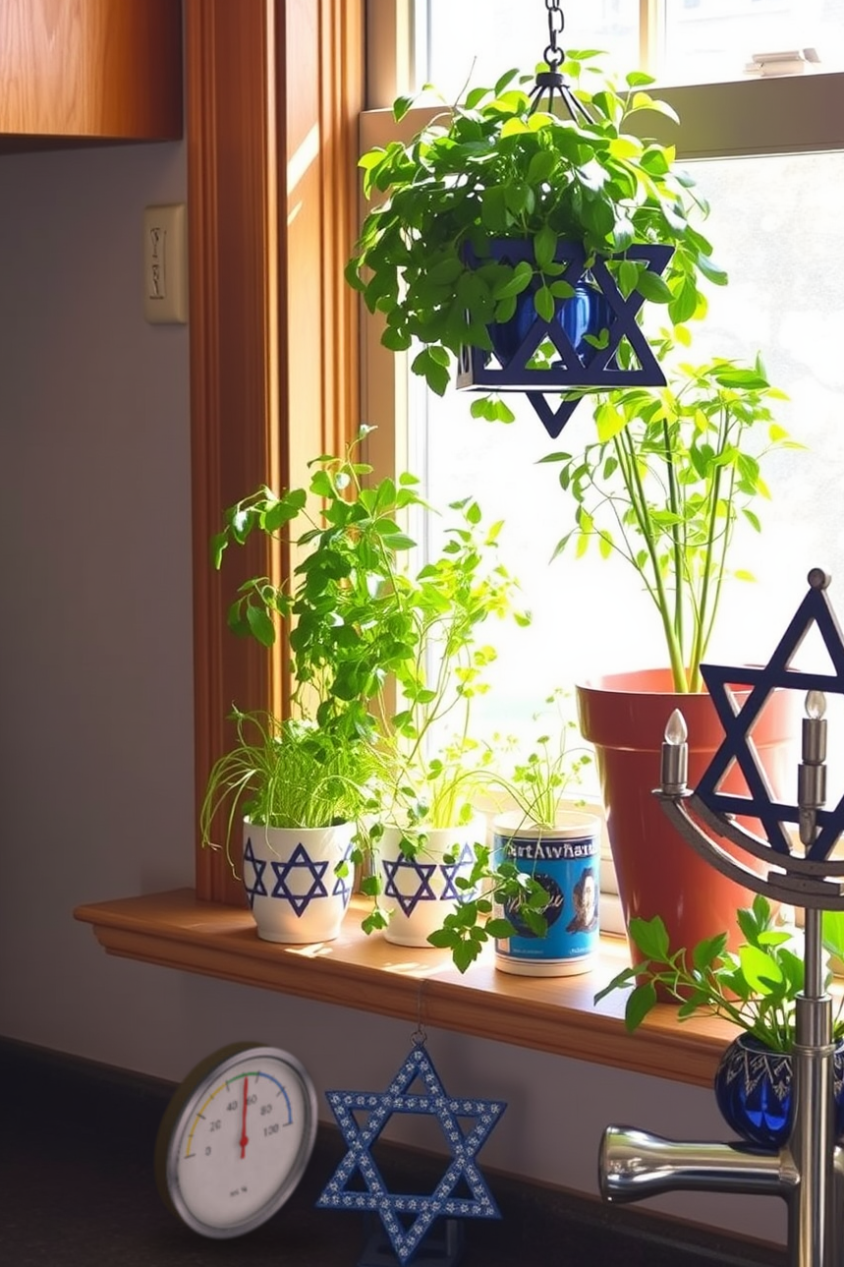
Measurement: 50 %
